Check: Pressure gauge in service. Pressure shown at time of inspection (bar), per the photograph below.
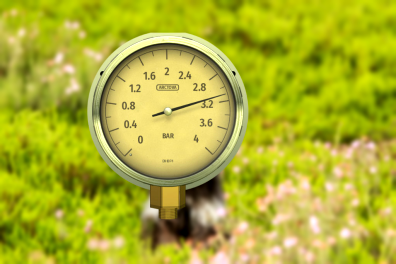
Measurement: 3.1 bar
